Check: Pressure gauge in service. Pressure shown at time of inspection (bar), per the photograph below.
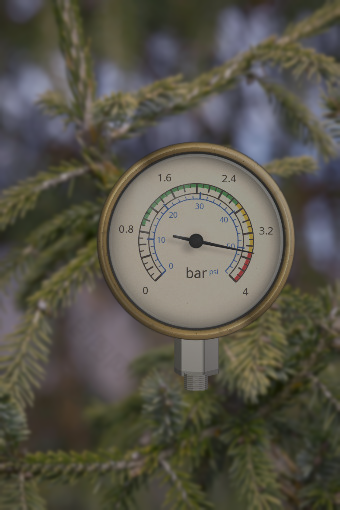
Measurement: 3.5 bar
